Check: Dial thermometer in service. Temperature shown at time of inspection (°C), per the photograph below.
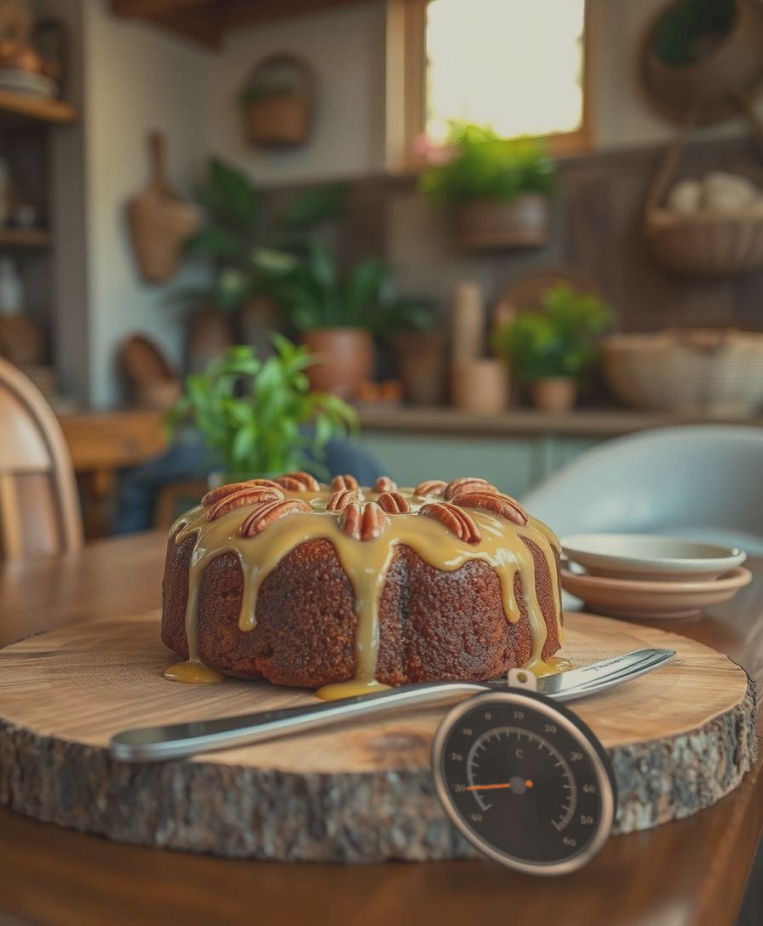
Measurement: -30 °C
